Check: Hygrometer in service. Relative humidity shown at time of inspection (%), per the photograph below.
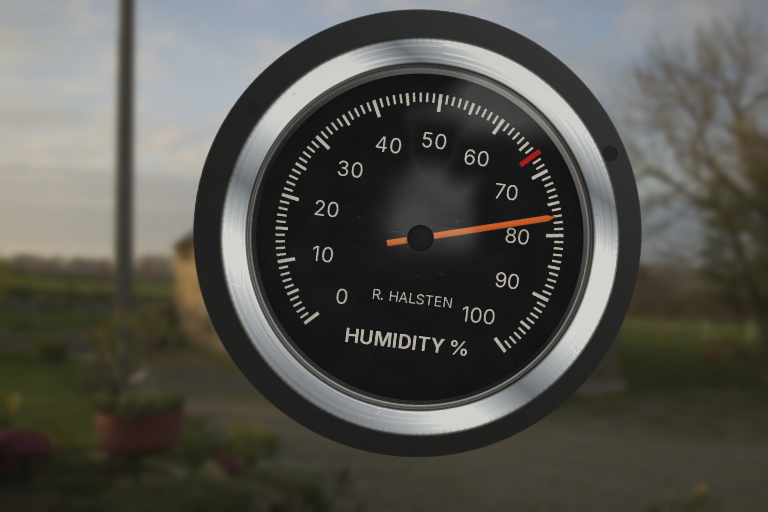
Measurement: 77 %
